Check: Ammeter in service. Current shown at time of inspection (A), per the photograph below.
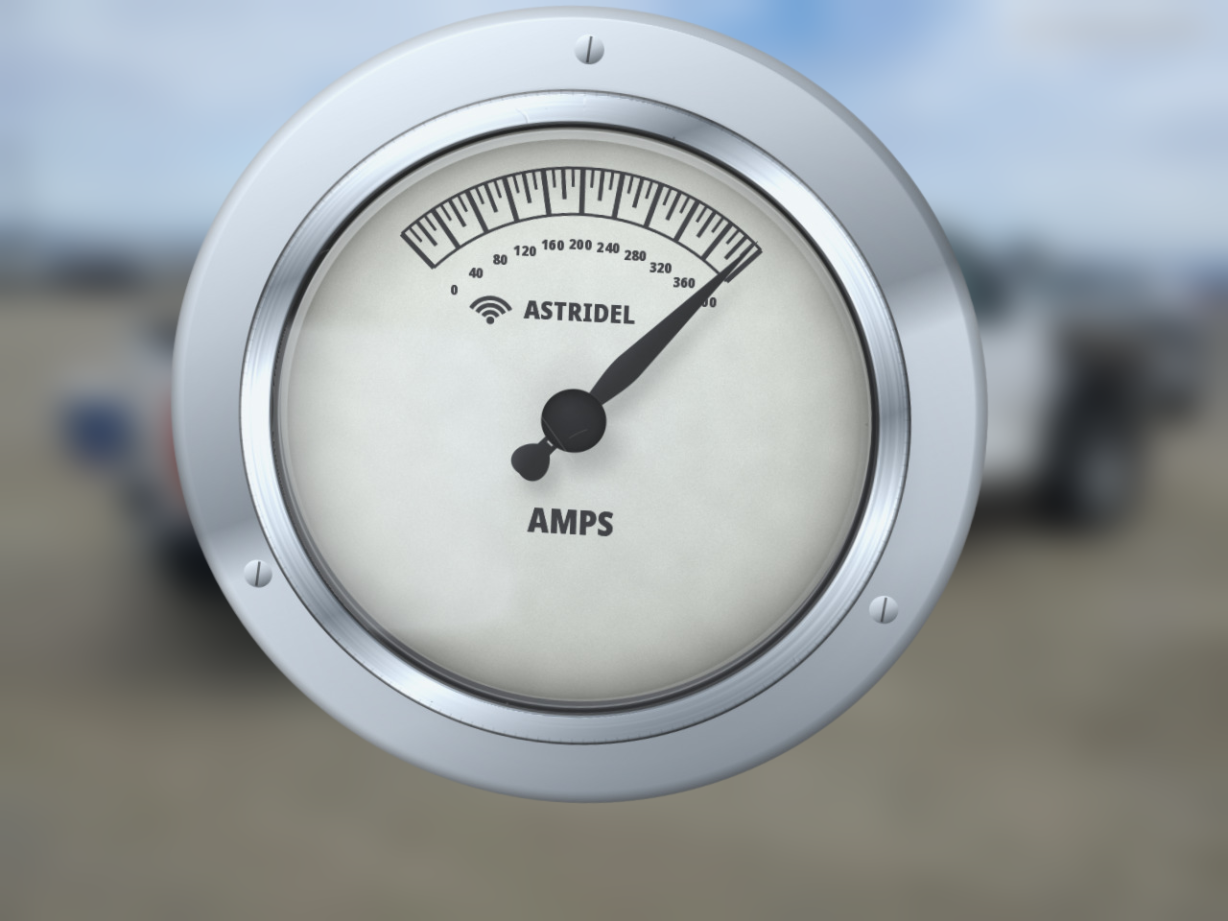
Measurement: 390 A
